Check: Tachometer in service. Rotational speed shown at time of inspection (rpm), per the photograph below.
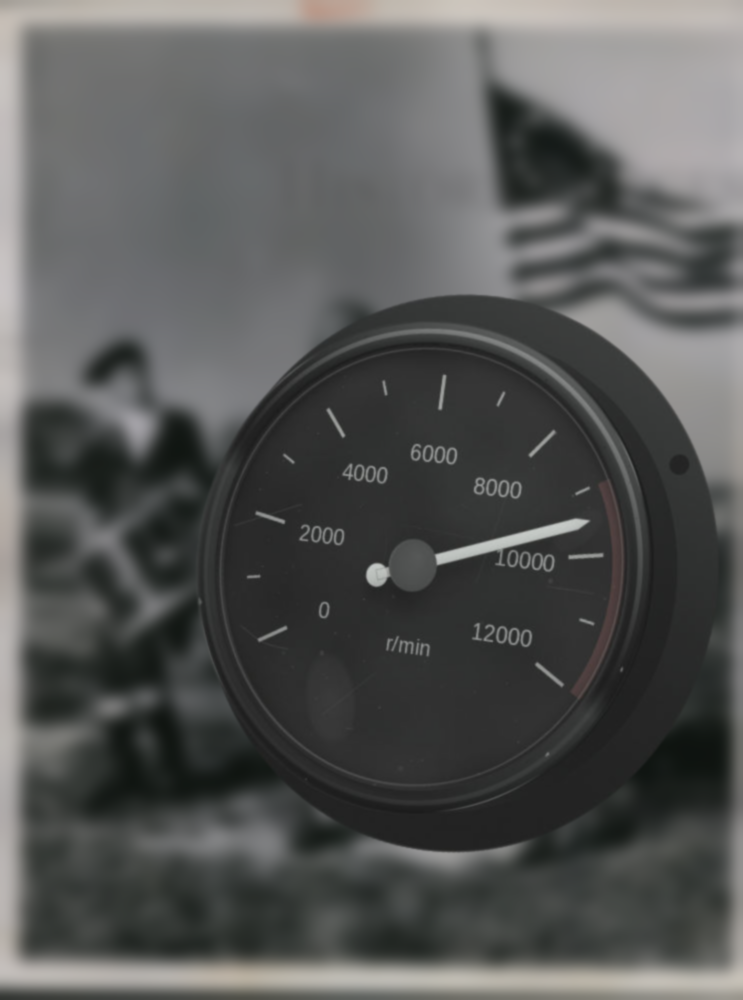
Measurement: 9500 rpm
